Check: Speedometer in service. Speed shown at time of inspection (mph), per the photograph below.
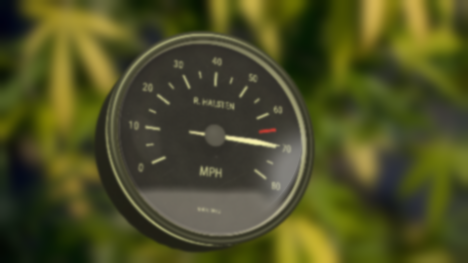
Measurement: 70 mph
